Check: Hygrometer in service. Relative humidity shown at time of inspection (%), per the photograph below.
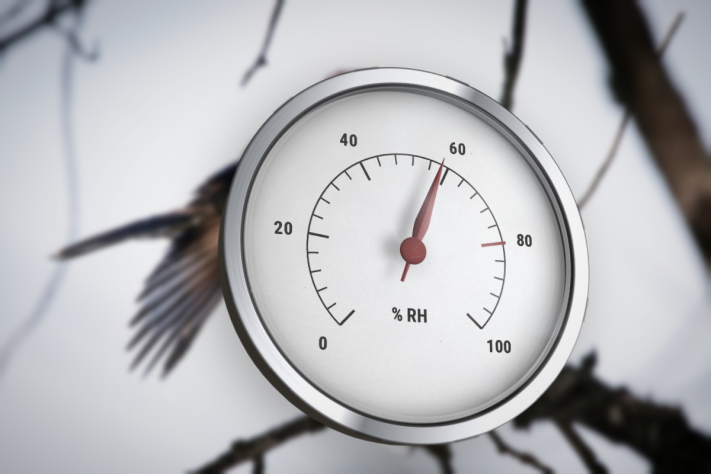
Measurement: 58 %
